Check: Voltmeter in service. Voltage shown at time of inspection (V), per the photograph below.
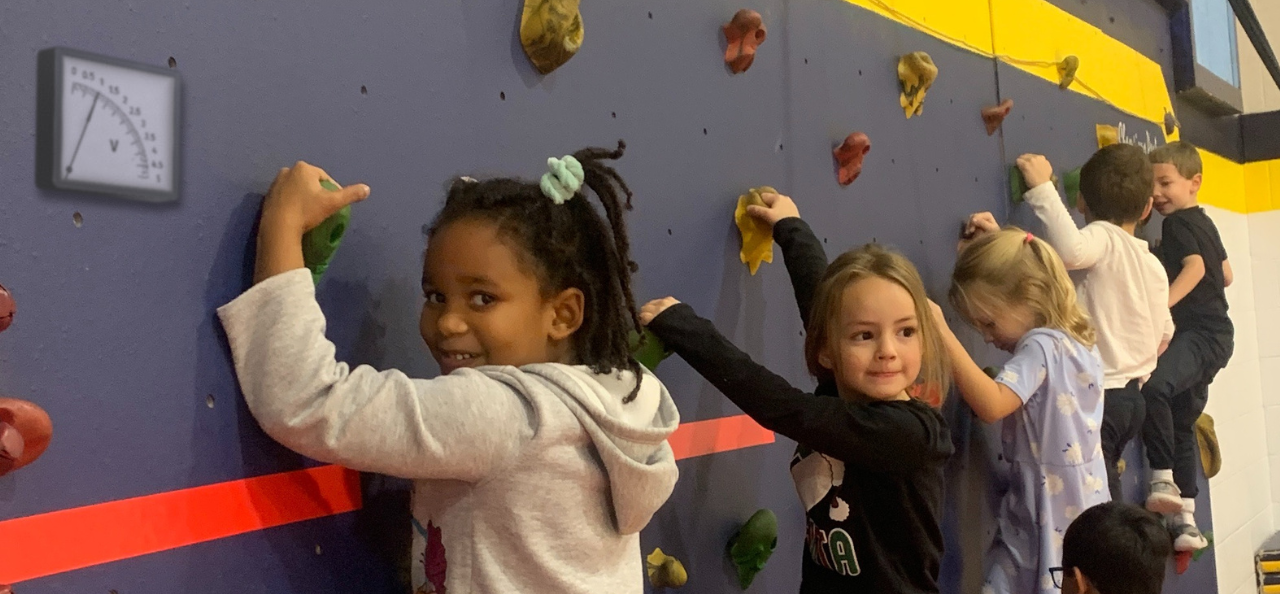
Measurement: 1 V
